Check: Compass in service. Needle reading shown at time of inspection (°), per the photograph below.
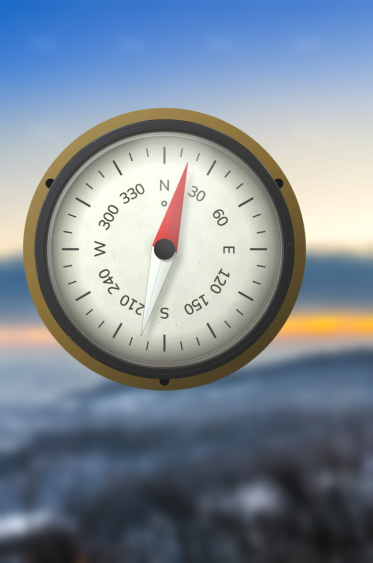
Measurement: 15 °
